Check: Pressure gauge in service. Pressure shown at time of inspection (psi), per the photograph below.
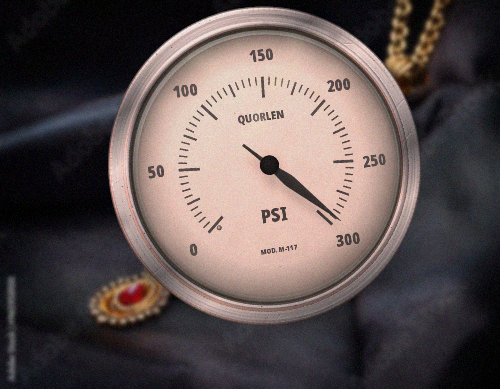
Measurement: 295 psi
